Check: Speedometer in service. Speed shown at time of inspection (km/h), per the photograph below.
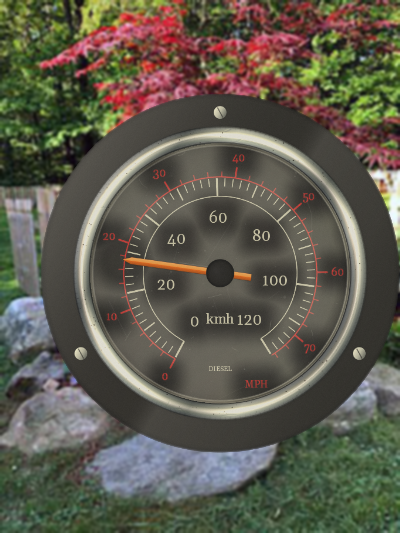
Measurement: 28 km/h
